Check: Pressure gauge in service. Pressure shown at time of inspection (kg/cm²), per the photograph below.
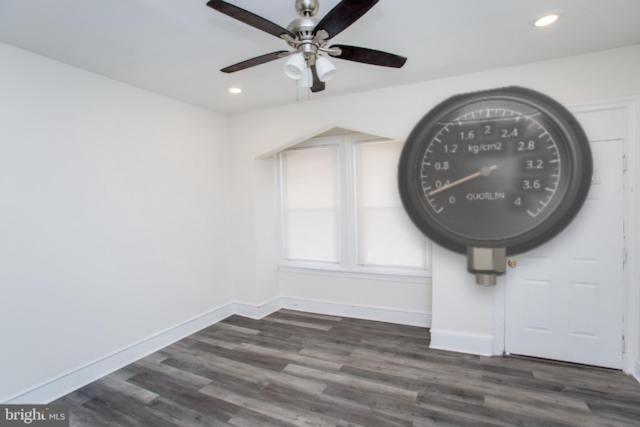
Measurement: 0.3 kg/cm²
